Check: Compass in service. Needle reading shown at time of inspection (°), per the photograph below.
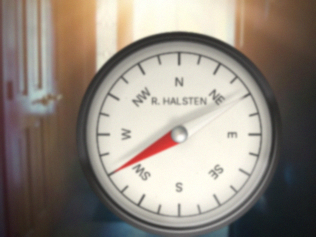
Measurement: 240 °
